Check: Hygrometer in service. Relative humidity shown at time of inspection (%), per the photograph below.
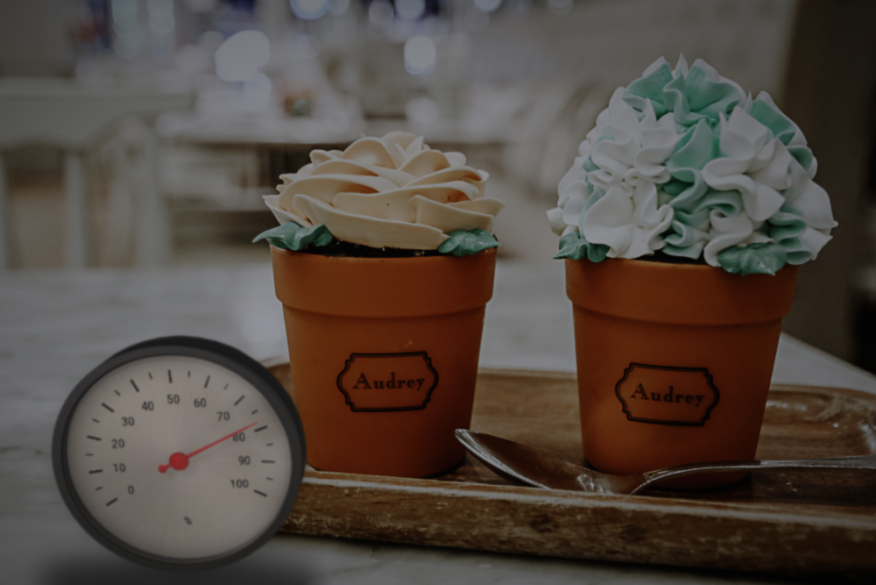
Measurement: 77.5 %
